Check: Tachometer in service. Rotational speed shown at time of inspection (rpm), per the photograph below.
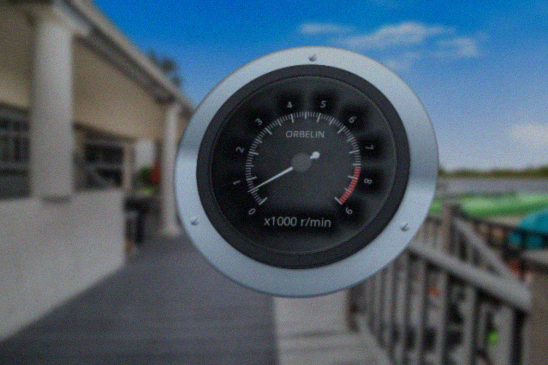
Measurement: 500 rpm
